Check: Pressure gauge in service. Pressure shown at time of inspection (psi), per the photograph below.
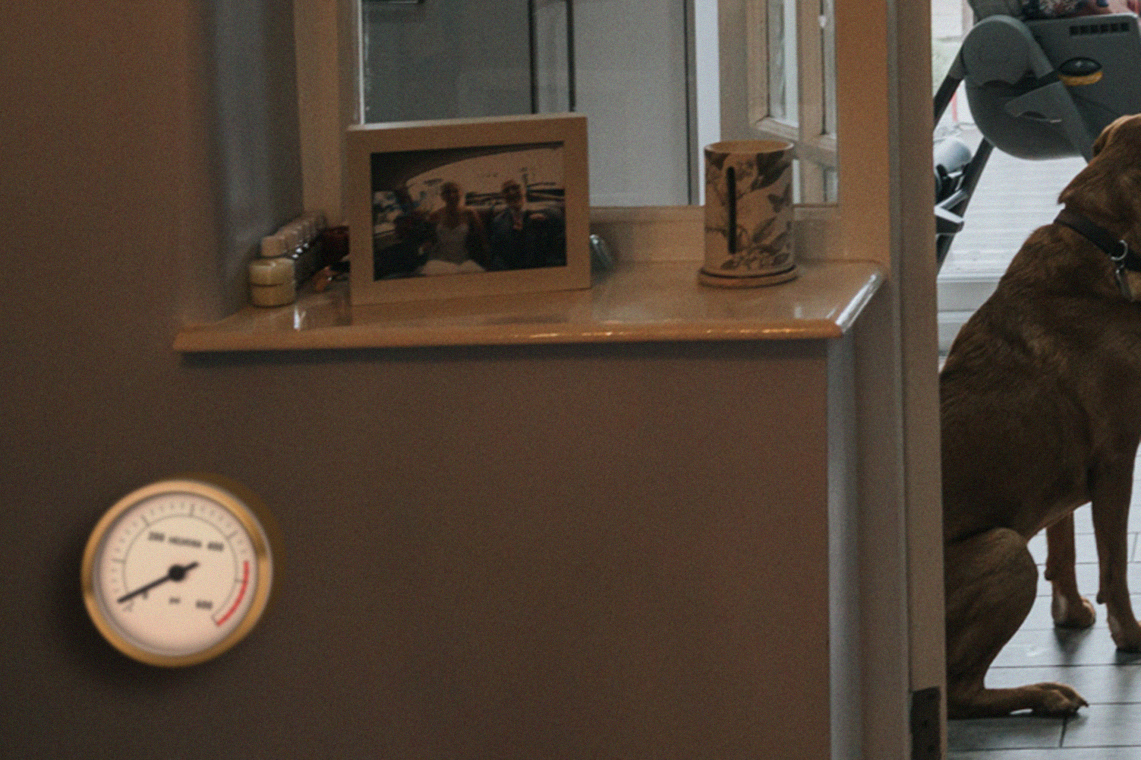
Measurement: 20 psi
